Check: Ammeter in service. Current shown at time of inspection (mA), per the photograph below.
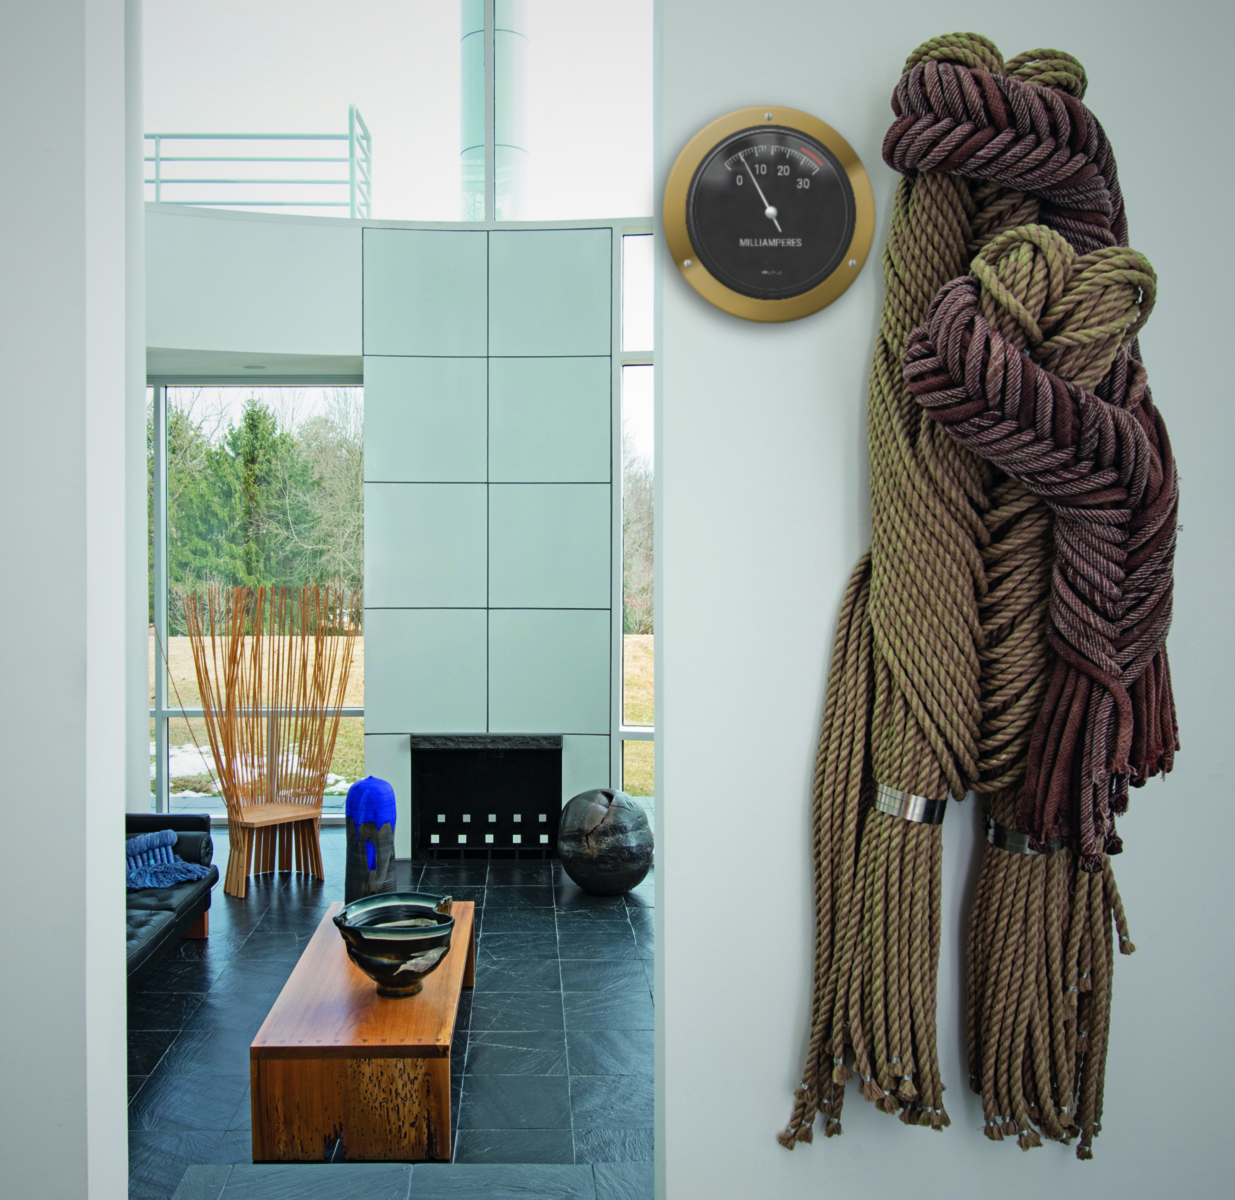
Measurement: 5 mA
